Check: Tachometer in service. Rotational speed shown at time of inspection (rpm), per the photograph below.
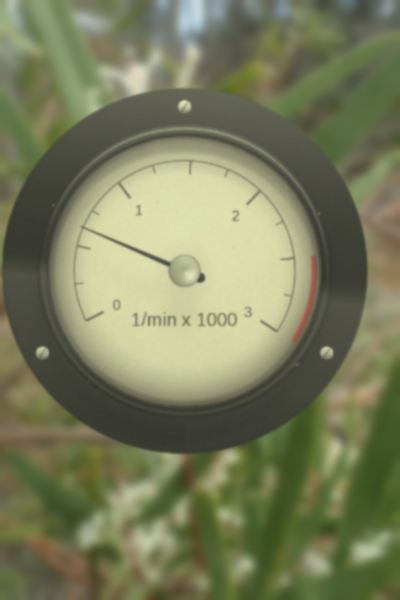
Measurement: 625 rpm
